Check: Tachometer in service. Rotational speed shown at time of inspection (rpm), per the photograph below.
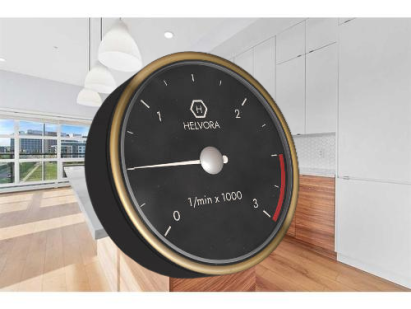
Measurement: 500 rpm
